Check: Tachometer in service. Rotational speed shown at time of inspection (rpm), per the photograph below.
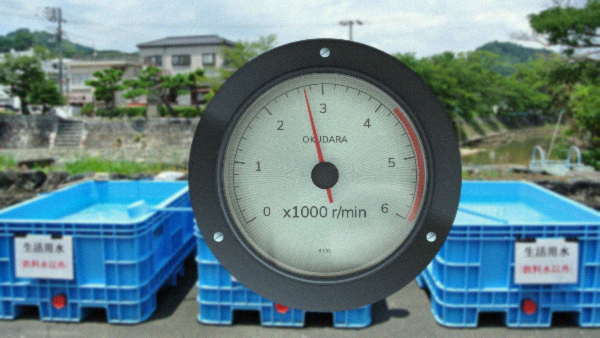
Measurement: 2700 rpm
